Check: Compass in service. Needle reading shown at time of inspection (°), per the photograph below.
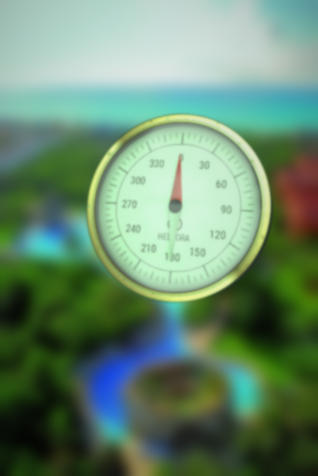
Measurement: 0 °
